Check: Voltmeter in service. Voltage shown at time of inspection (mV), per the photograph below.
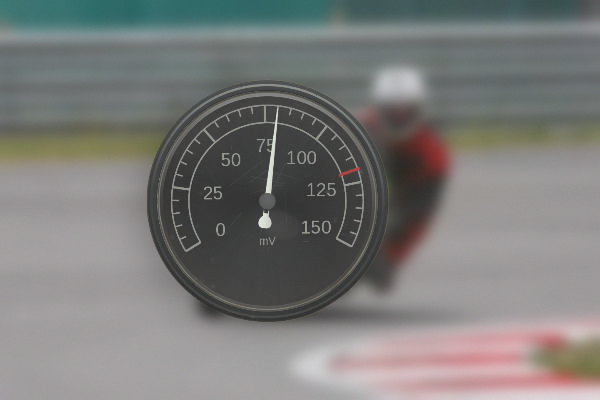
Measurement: 80 mV
